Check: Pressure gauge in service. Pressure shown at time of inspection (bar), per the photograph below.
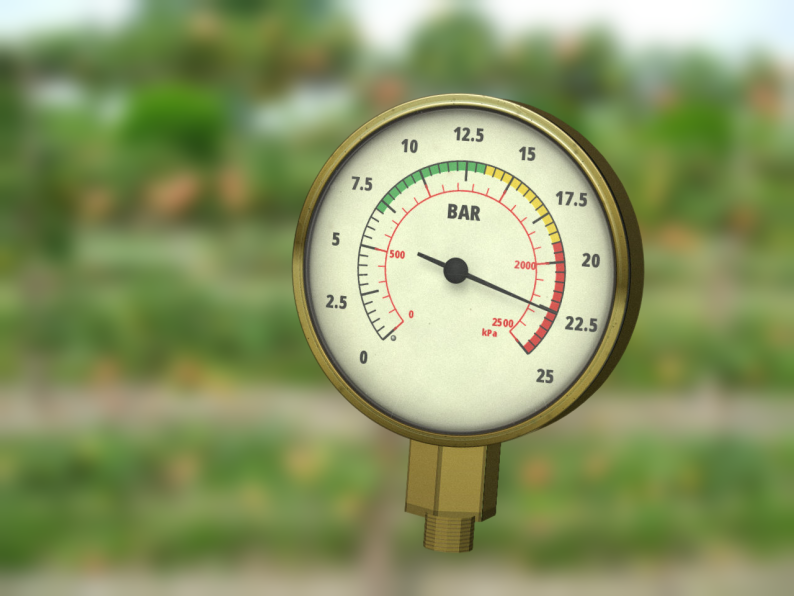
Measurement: 22.5 bar
